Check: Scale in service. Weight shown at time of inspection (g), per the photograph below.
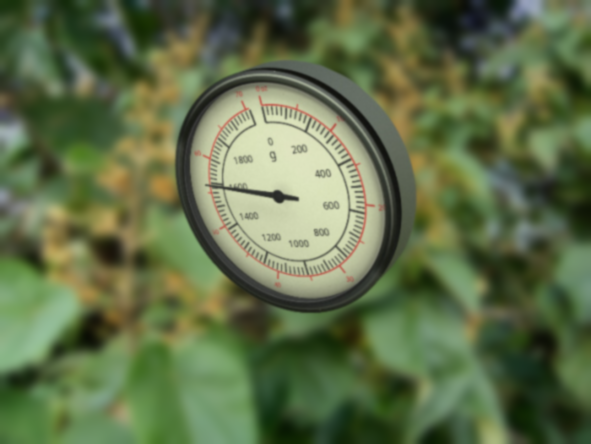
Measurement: 1600 g
